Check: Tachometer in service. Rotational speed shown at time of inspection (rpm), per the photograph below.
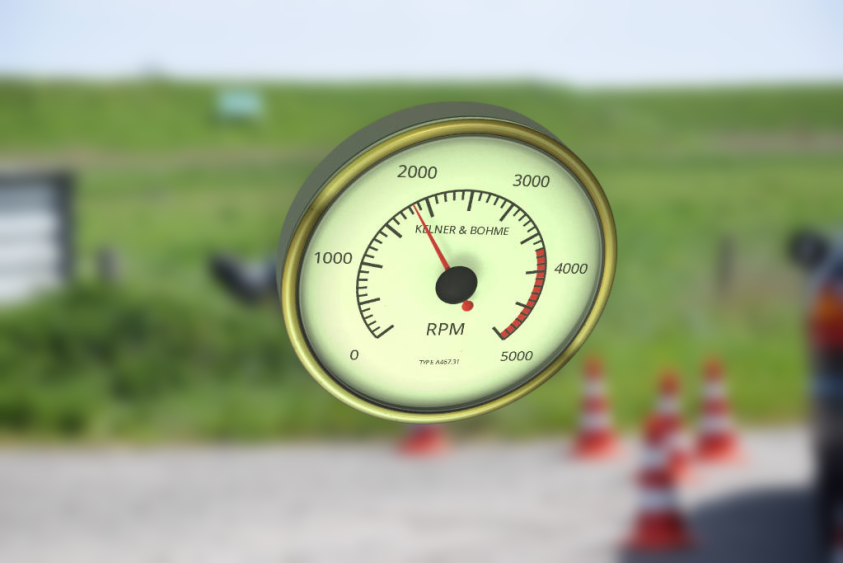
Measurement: 1850 rpm
